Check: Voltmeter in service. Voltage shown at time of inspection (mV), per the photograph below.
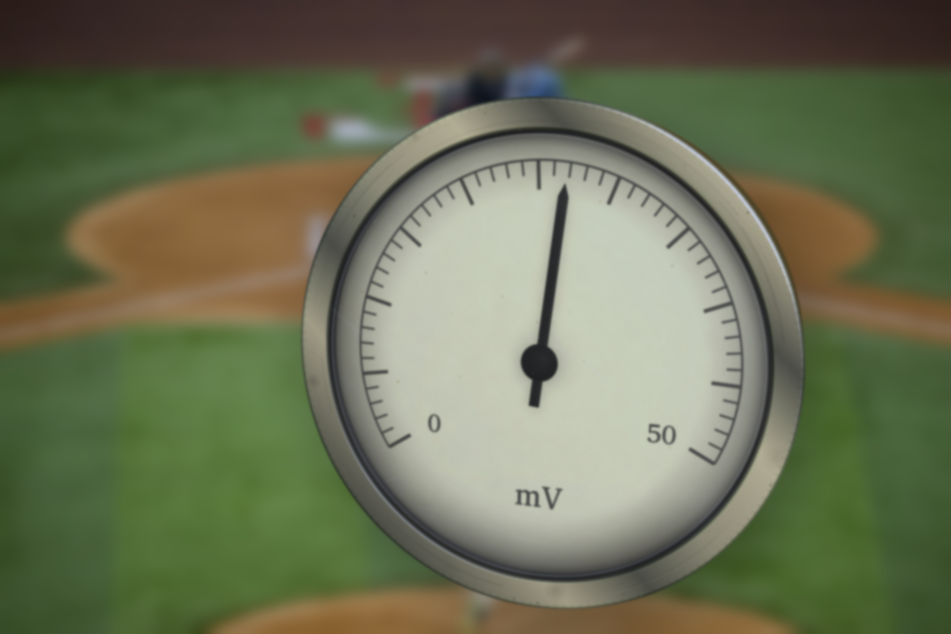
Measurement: 27 mV
